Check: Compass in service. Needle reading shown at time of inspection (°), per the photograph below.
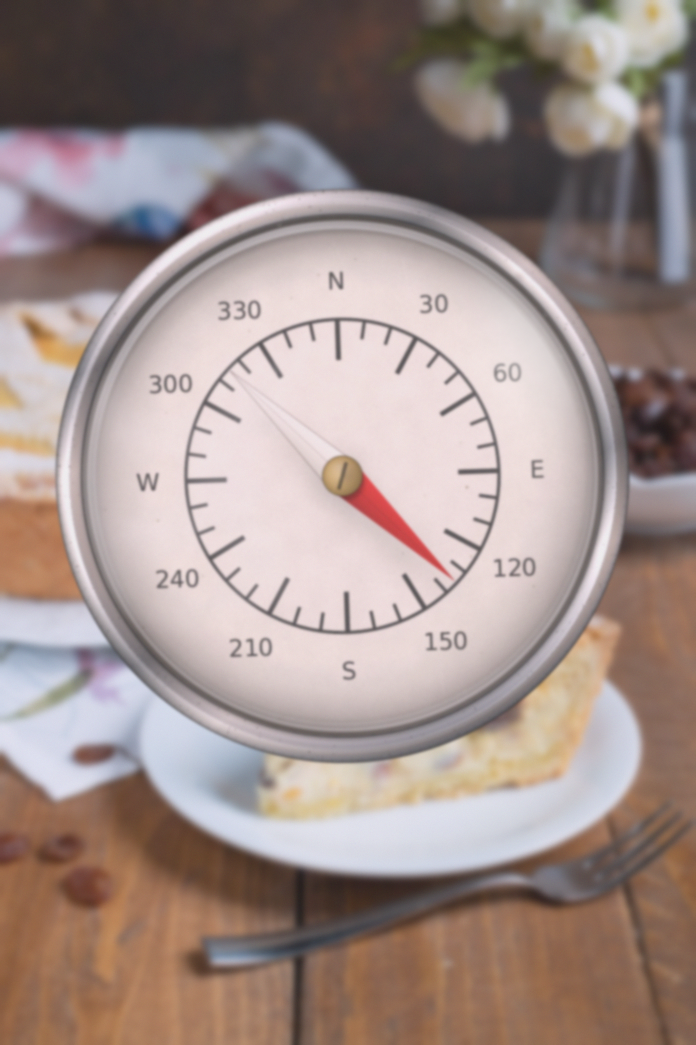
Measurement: 135 °
